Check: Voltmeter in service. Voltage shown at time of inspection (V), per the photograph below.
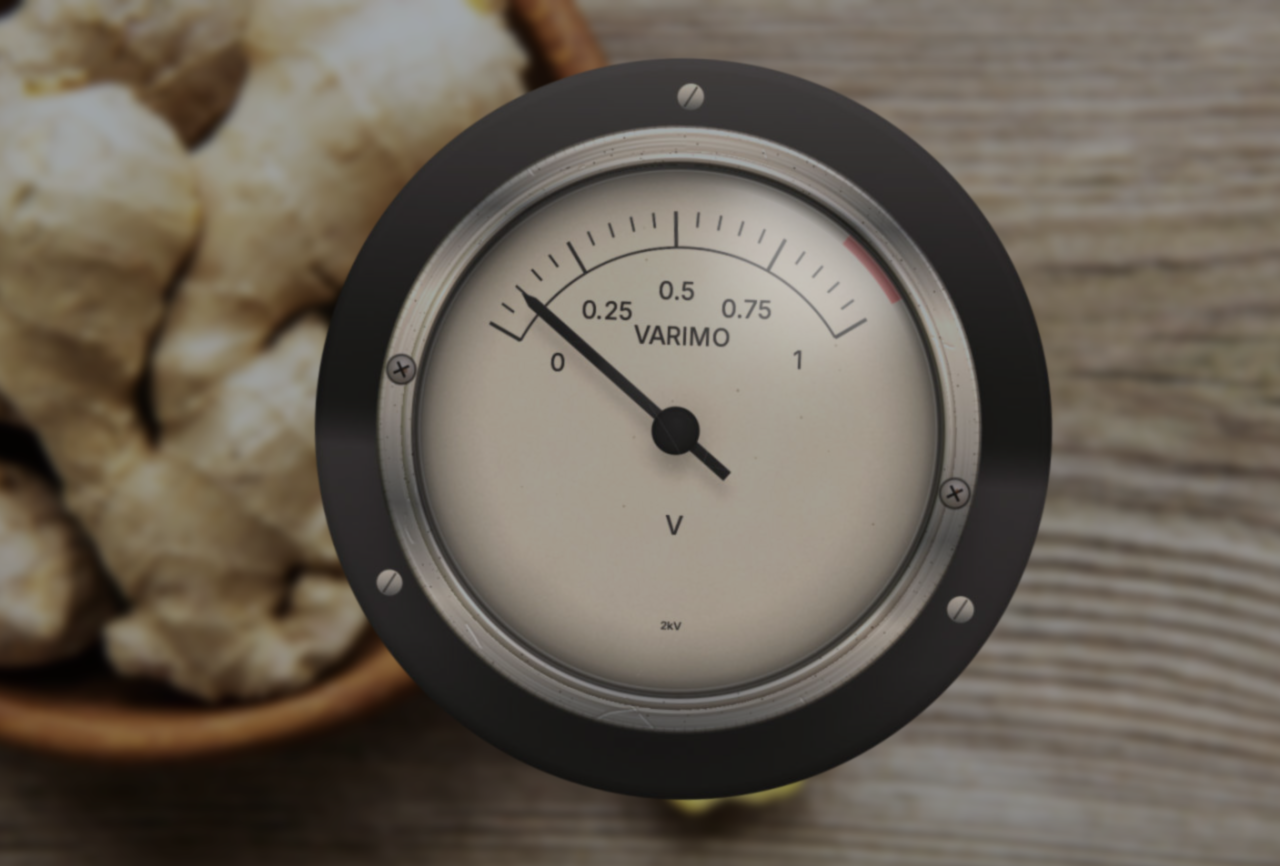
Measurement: 0.1 V
